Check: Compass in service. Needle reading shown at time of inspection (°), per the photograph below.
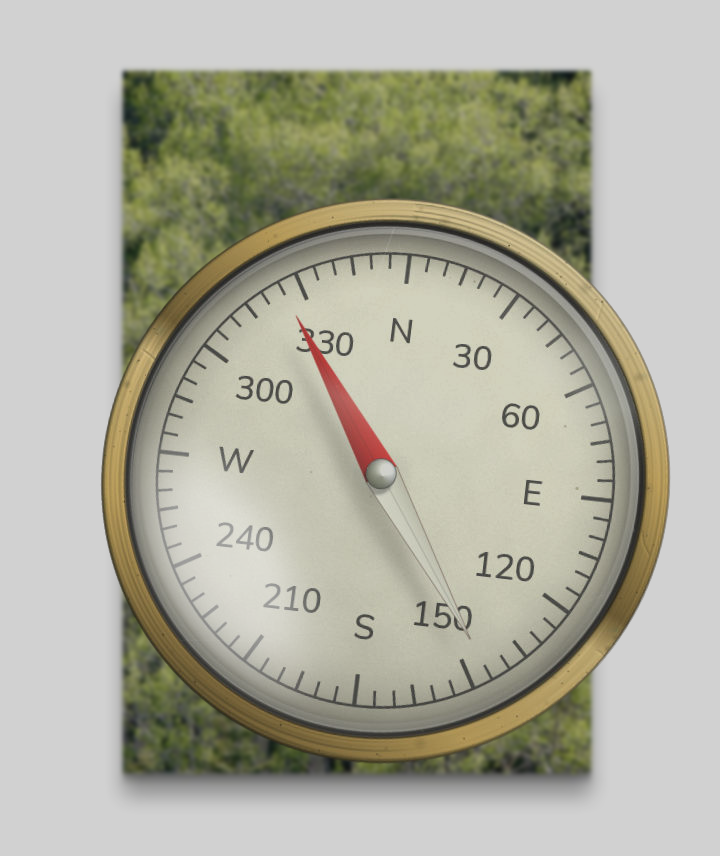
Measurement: 325 °
